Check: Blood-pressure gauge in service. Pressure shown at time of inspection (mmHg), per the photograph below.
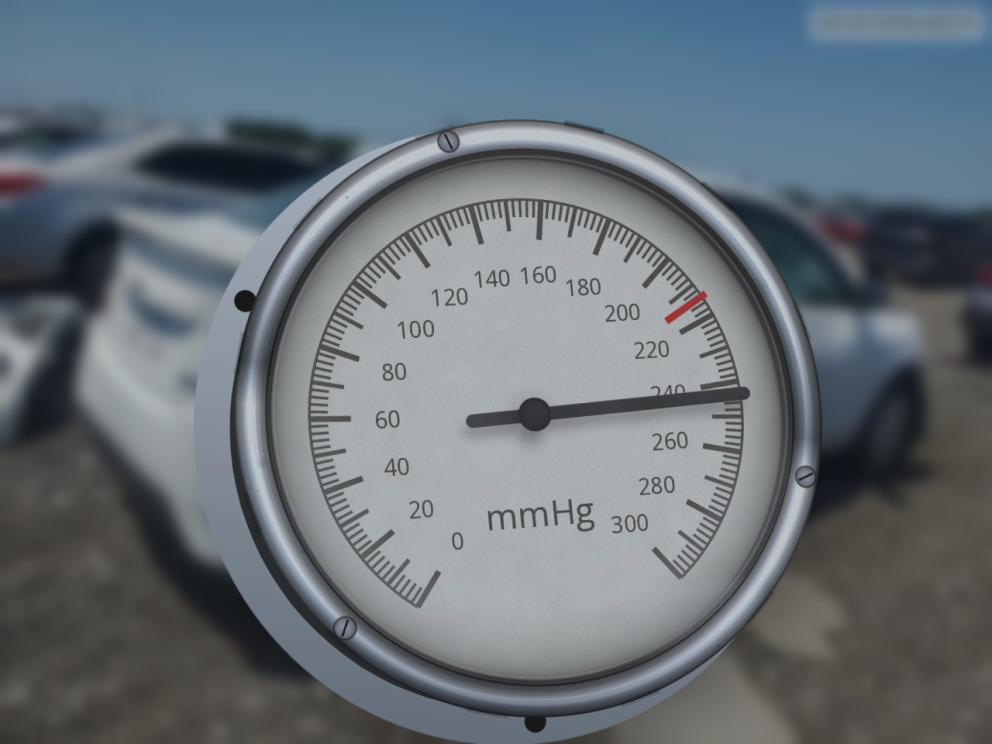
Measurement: 244 mmHg
